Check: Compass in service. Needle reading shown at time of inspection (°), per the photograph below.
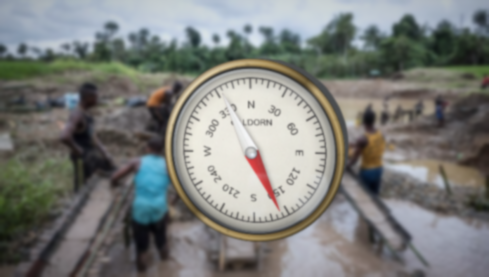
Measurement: 155 °
